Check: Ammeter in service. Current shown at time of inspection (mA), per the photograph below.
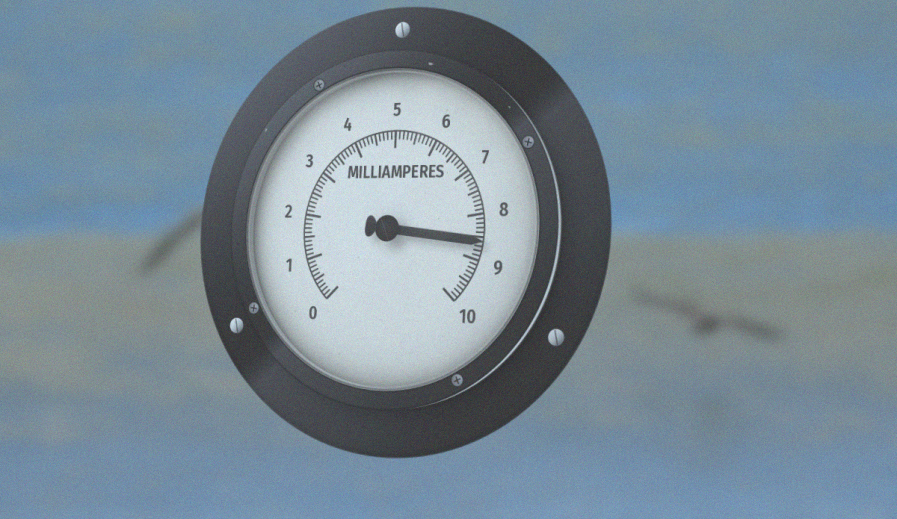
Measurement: 8.6 mA
